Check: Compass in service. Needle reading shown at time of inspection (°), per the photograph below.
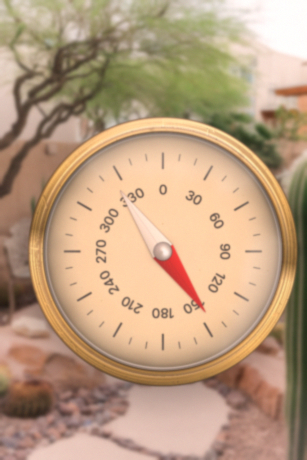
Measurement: 145 °
